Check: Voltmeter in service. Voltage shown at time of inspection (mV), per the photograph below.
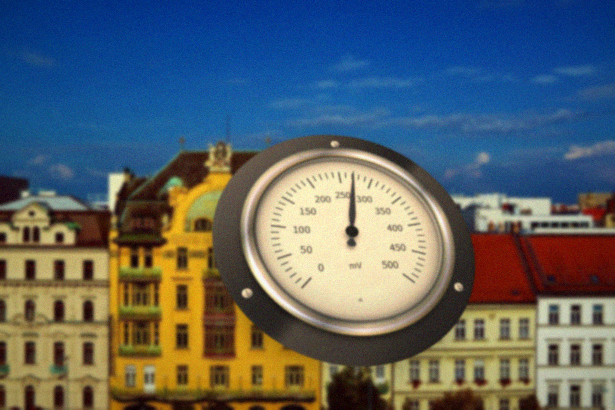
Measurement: 270 mV
